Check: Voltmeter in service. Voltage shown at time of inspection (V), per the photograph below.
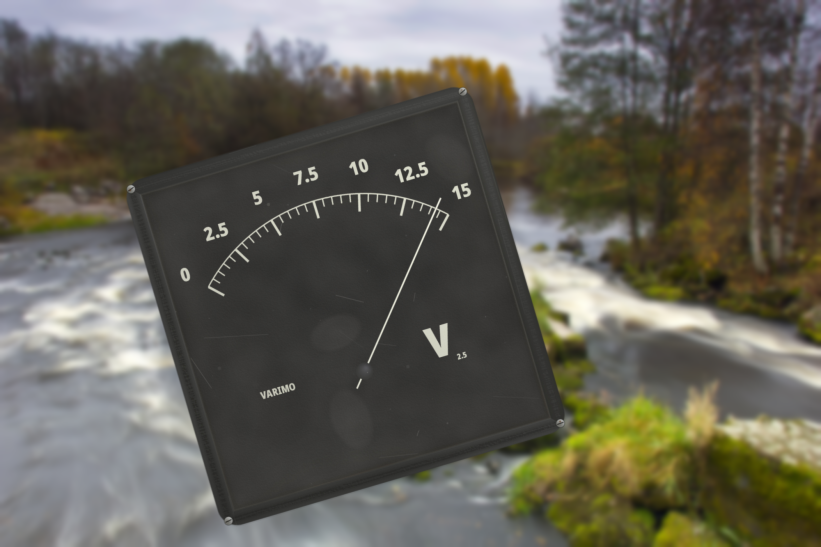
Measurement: 14.25 V
